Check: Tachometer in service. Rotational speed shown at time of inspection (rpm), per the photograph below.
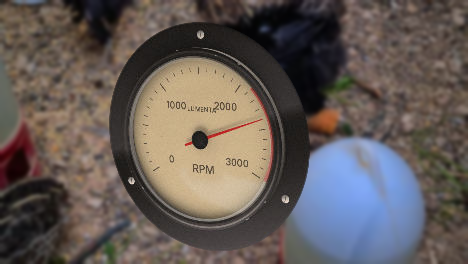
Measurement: 2400 rpm
